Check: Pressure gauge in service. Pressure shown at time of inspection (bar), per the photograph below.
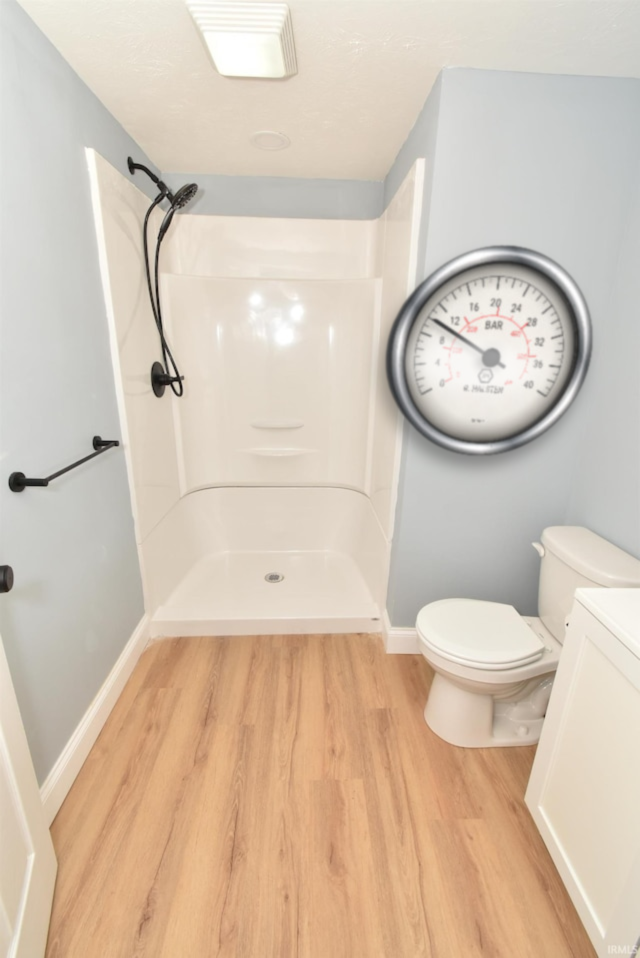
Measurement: 10 bar
